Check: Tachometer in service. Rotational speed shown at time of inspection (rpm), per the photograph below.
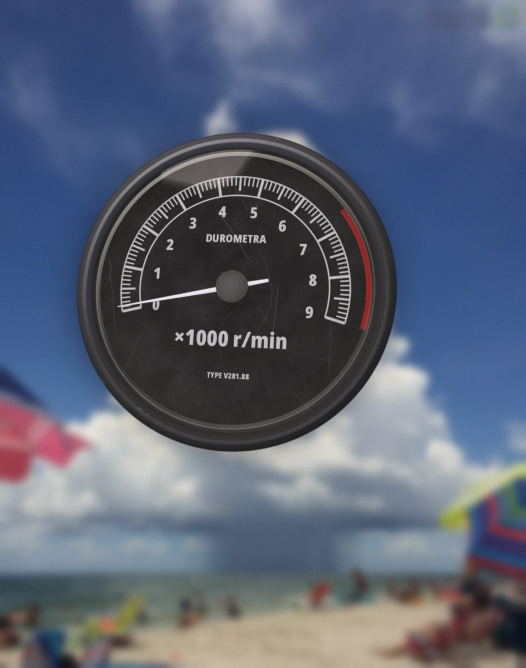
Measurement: 100 rpm
